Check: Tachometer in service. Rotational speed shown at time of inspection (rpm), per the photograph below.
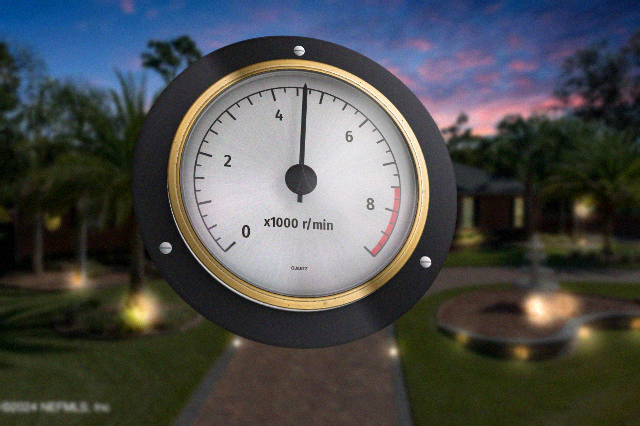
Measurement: 4625 rpm
